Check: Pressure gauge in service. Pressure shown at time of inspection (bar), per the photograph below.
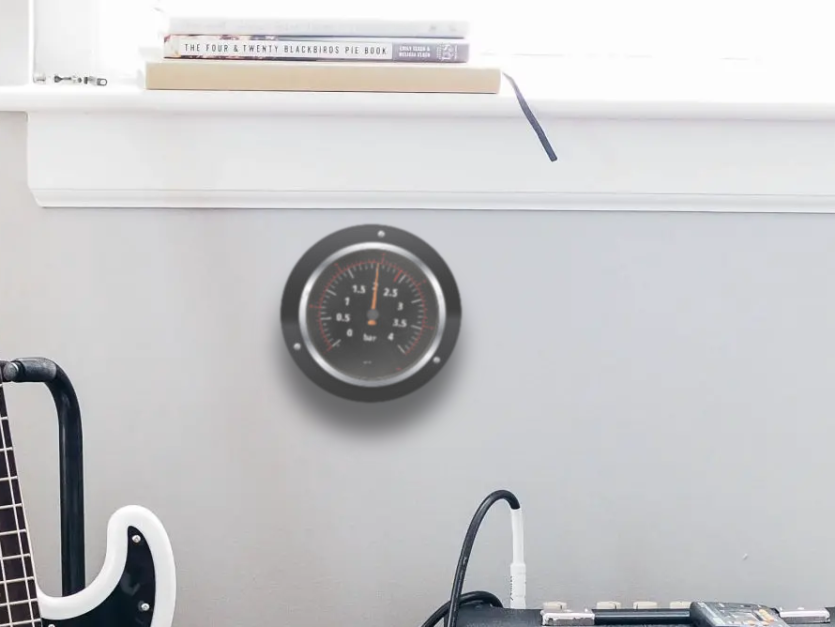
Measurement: 2 bar
